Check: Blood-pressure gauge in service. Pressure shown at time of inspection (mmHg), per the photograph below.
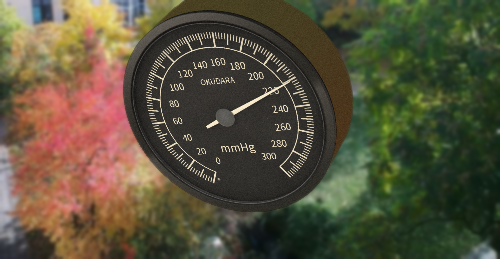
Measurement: 220 mmHg
